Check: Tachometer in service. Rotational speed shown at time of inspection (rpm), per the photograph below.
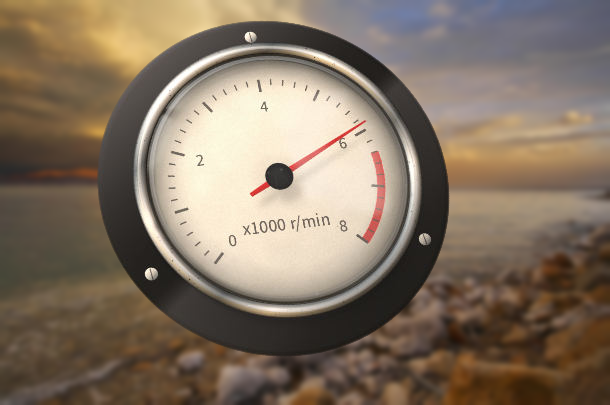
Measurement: 5900 rpm
